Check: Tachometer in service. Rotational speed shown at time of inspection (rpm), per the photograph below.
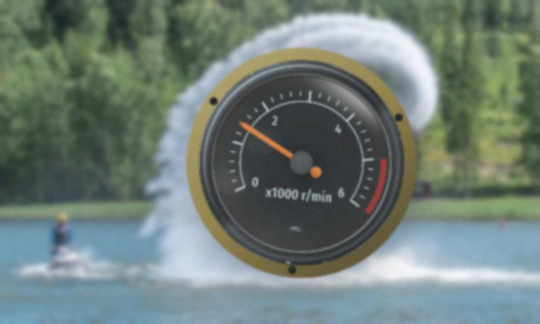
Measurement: 1400 rpm
